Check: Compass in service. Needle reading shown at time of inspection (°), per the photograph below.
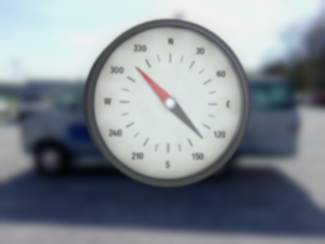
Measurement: 315 °
